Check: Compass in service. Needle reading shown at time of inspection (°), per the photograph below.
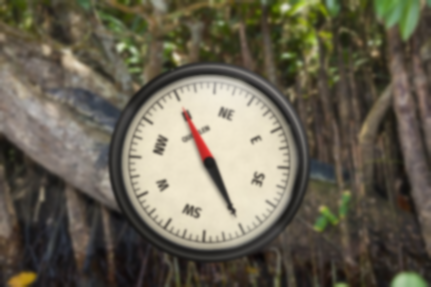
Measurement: 0 °
